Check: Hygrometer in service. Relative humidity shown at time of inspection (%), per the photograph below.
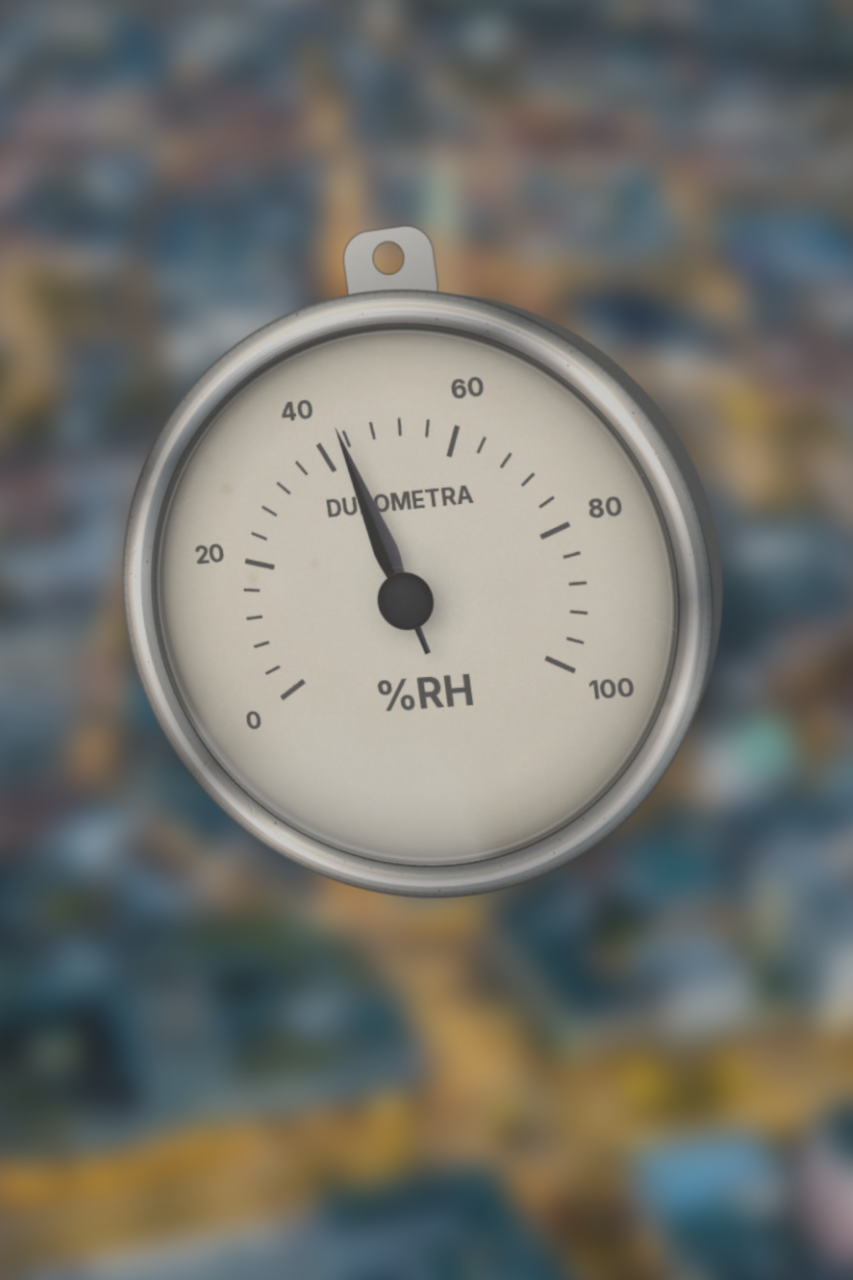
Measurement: 44 %
